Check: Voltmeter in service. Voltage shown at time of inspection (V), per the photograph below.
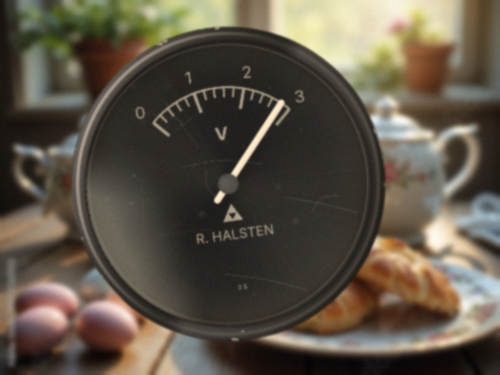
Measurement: 2.8 V
